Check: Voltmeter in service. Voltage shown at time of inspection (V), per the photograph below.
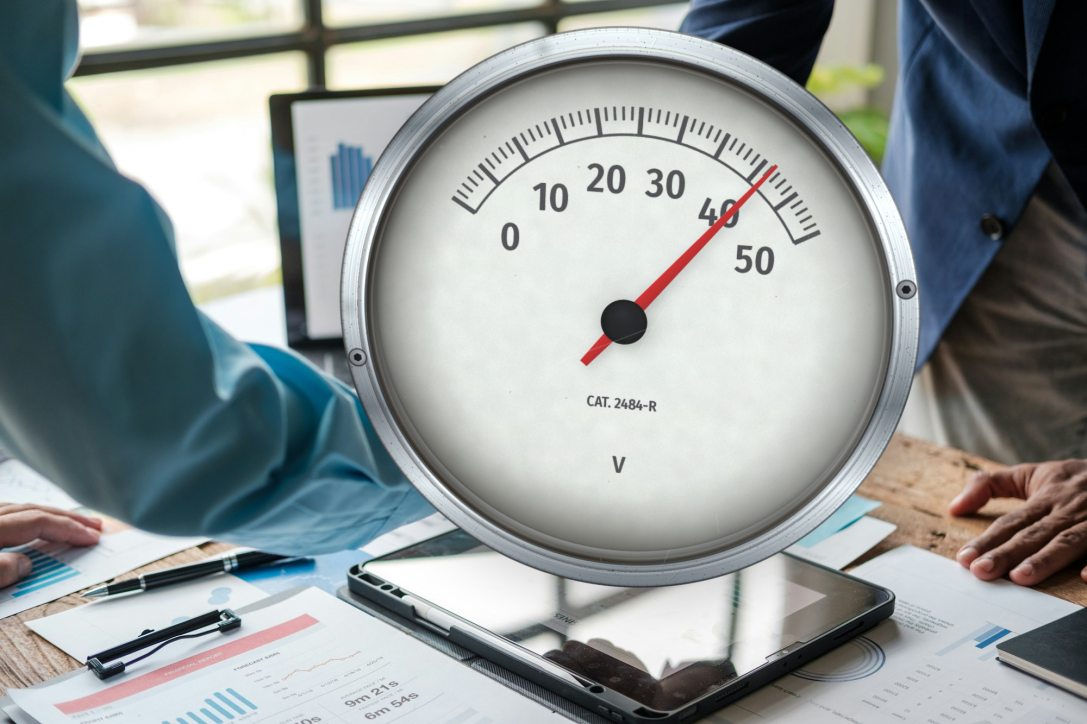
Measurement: 41 V
